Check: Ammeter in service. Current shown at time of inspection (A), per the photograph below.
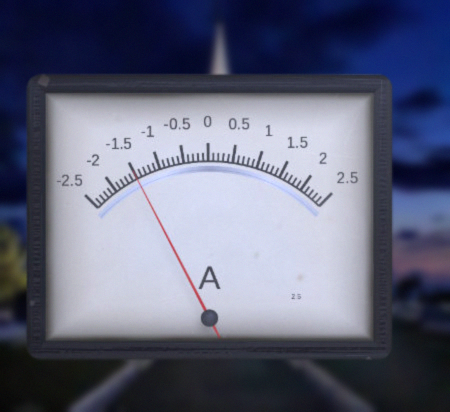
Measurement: -1.5 A
